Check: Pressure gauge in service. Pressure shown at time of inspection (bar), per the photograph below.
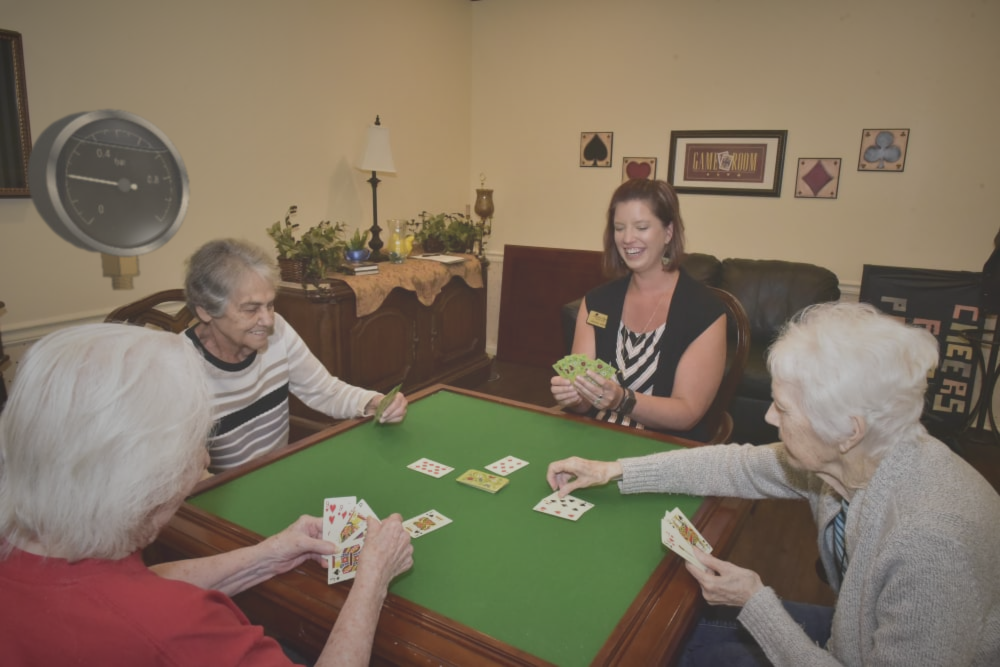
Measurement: 0.2 bar
